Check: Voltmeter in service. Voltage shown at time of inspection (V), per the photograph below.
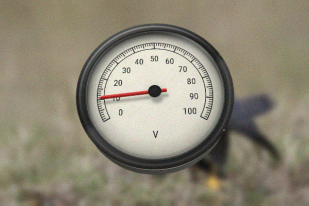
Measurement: 10 V
